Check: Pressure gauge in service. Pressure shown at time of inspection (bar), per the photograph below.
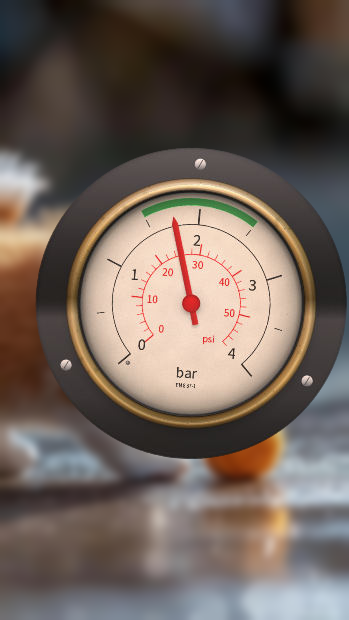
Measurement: 1.75 bar
